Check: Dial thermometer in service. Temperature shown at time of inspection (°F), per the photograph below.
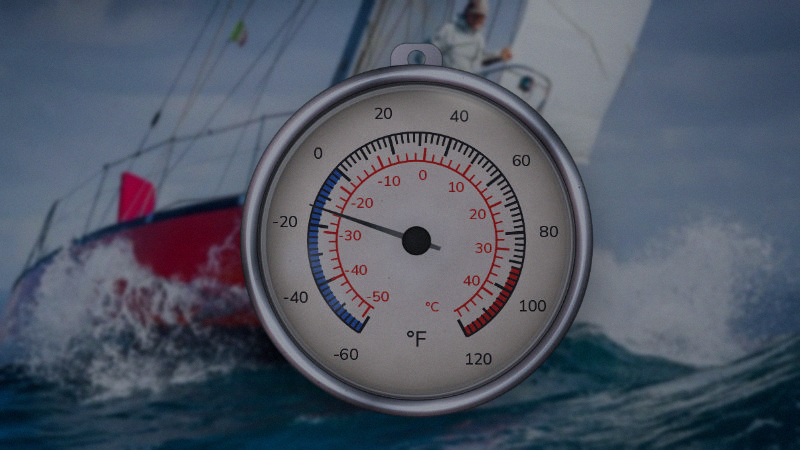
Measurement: -14 °F
